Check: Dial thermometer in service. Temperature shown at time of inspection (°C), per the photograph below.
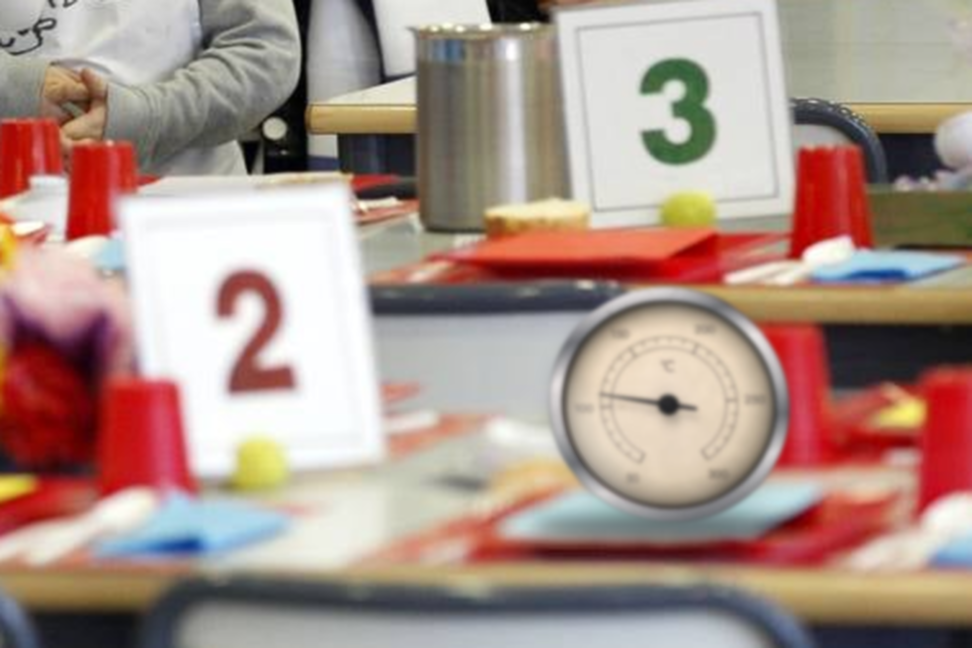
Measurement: 110 °C
